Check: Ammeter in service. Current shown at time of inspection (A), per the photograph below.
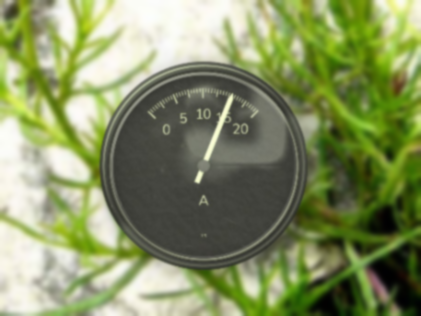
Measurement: 15 A
